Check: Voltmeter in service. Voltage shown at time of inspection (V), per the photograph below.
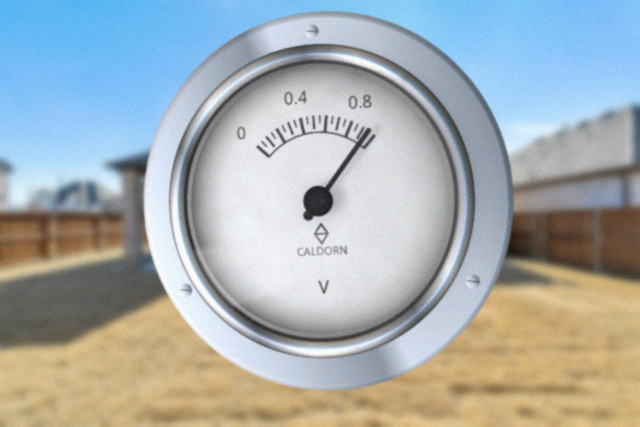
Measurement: 0.95 V
